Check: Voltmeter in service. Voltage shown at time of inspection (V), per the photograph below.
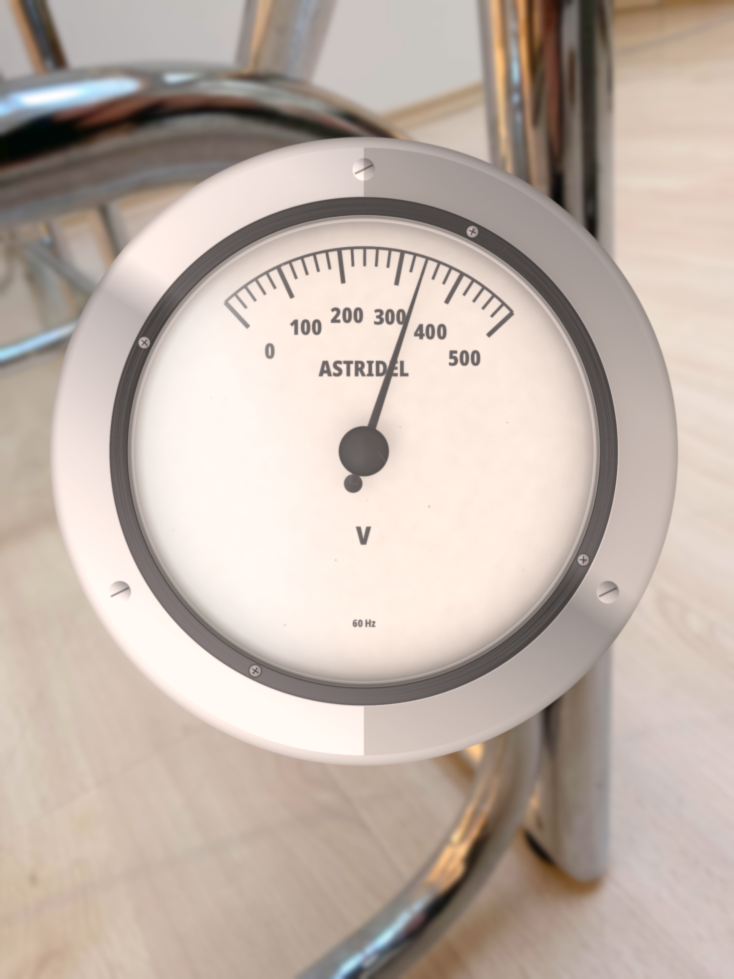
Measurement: 340 V
